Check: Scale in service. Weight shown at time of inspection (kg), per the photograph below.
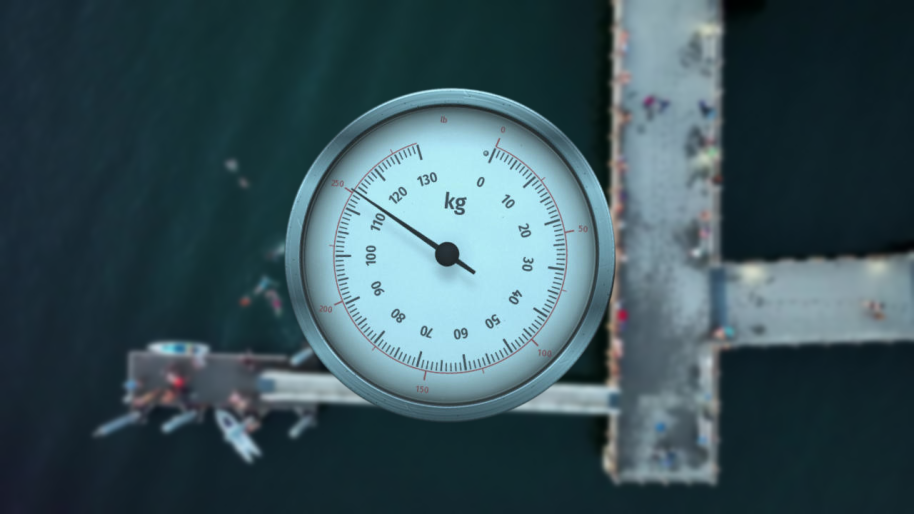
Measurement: 114 kg
